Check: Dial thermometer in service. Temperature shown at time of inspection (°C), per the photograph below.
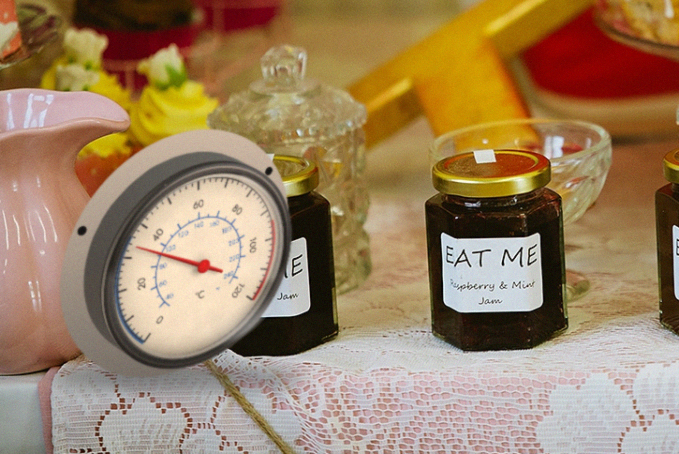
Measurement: 34 °C
